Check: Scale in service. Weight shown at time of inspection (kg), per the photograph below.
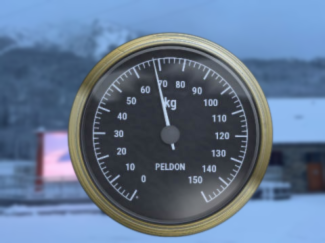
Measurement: 68 kg
